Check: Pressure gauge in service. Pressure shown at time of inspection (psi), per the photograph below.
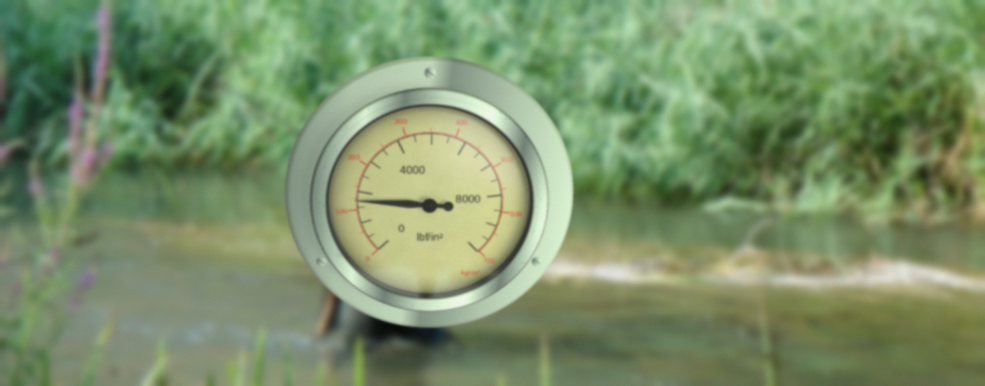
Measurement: 1750 psi
